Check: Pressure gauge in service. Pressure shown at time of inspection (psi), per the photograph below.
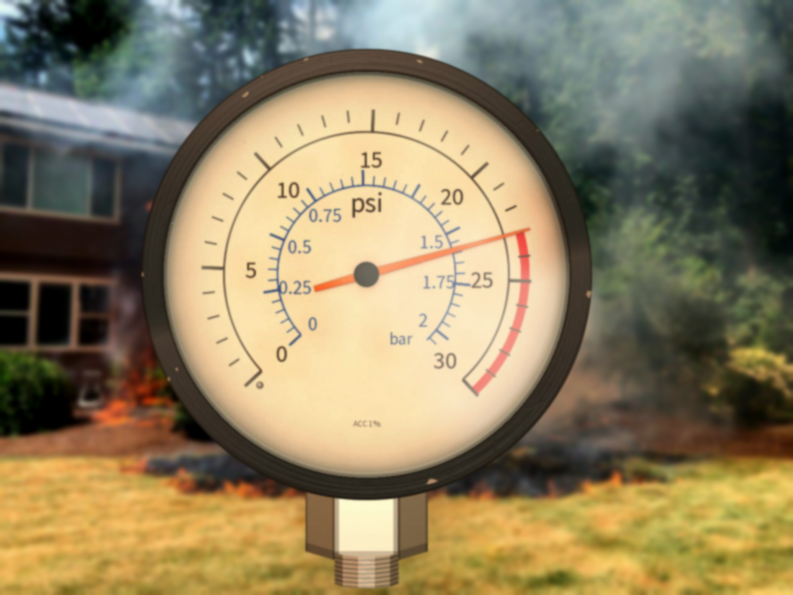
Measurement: 23 psi
